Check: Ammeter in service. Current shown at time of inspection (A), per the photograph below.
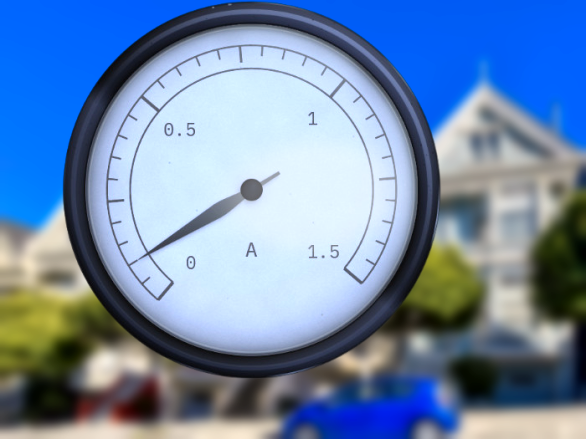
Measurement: 0.1 A
